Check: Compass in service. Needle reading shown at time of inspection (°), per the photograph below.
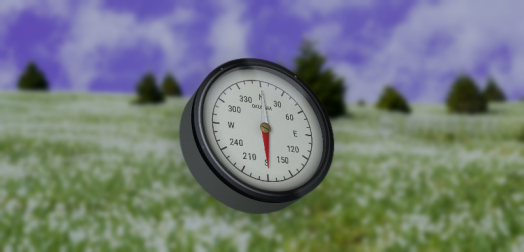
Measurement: 180 °
